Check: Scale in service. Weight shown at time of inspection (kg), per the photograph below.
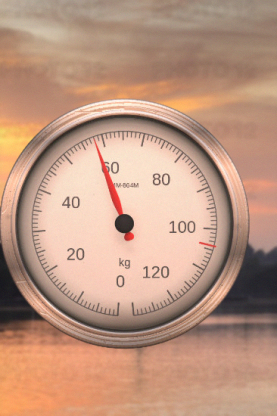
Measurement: 58 kg
